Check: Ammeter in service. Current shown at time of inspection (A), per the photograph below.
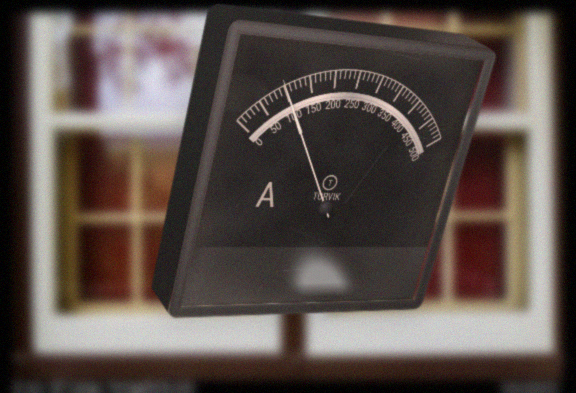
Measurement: 100 A
